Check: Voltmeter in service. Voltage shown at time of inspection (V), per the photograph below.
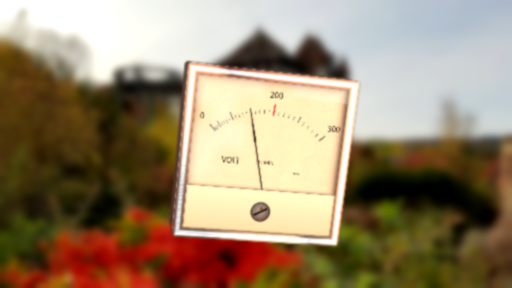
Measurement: 150 V
